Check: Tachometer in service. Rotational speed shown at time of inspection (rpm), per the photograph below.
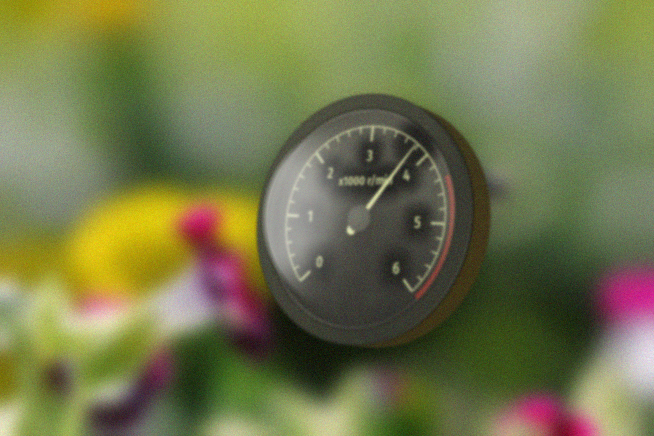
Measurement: 3800 rpm
